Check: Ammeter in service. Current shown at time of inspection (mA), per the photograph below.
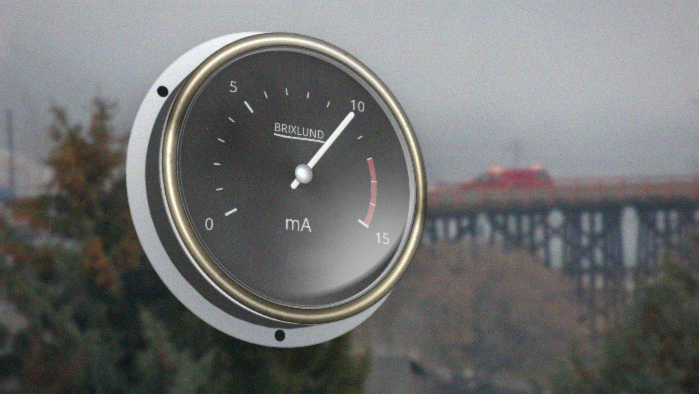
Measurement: 10 mA
